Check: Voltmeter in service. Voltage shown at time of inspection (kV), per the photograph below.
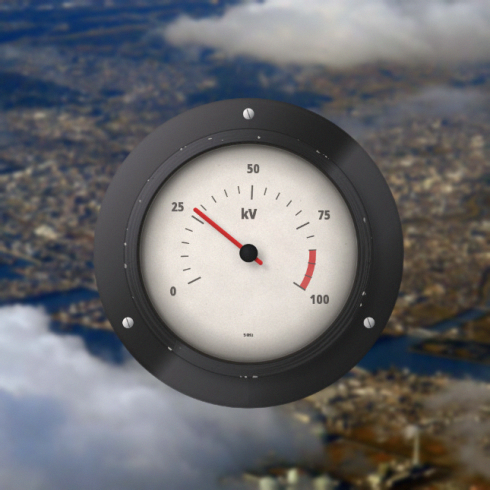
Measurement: 27.5 kV
